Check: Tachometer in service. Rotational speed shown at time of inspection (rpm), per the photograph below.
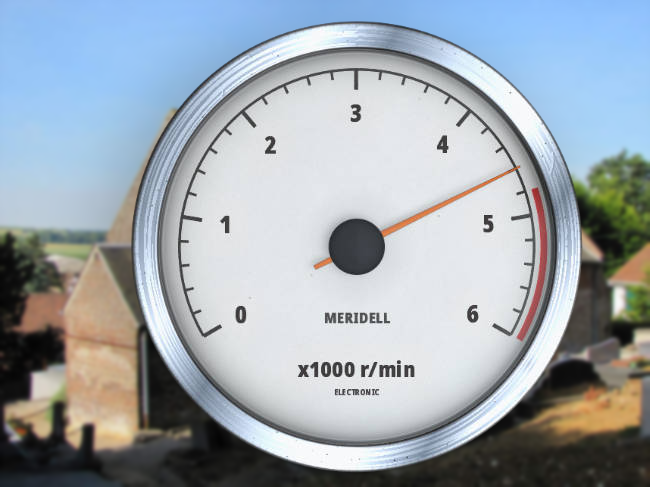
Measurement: 4600 rpm
